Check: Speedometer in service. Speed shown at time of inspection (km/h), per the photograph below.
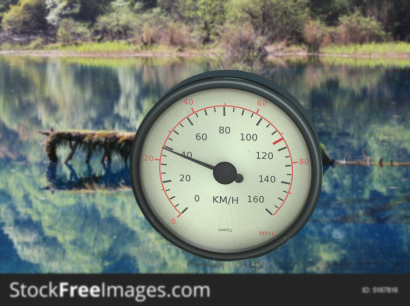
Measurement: 40 km/h
